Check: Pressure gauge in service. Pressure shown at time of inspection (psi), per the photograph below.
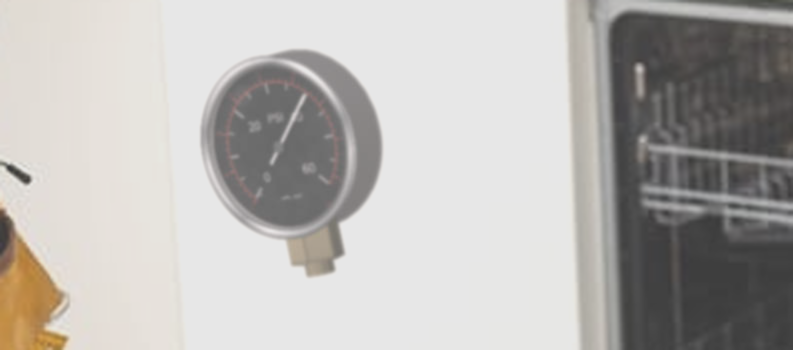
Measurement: 40 psi
